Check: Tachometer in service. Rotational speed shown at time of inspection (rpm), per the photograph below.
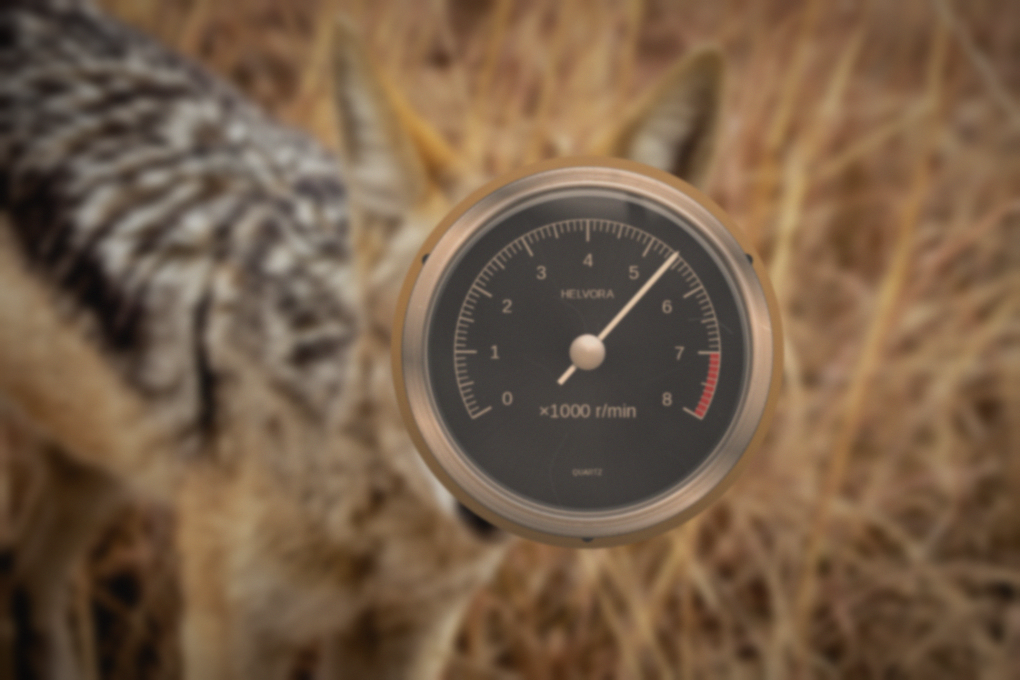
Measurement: 5400 rpm
